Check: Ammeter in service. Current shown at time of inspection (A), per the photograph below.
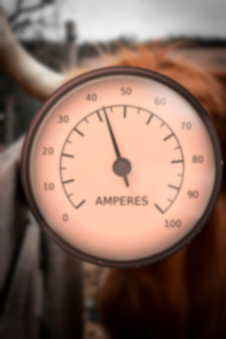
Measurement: 42.5 A
